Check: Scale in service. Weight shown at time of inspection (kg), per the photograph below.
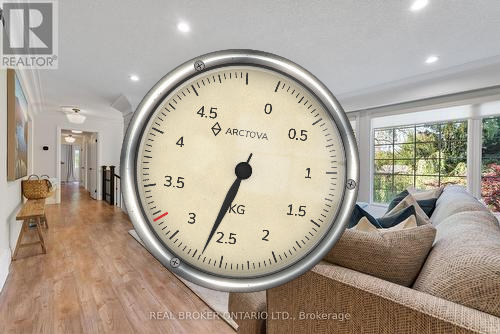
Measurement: 2.7 kg
